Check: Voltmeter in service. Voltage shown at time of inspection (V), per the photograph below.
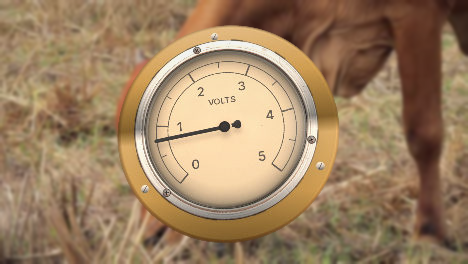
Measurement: 0.75 V
